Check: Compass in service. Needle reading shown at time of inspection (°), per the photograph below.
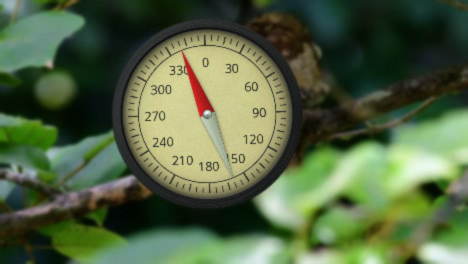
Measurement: 340 °
